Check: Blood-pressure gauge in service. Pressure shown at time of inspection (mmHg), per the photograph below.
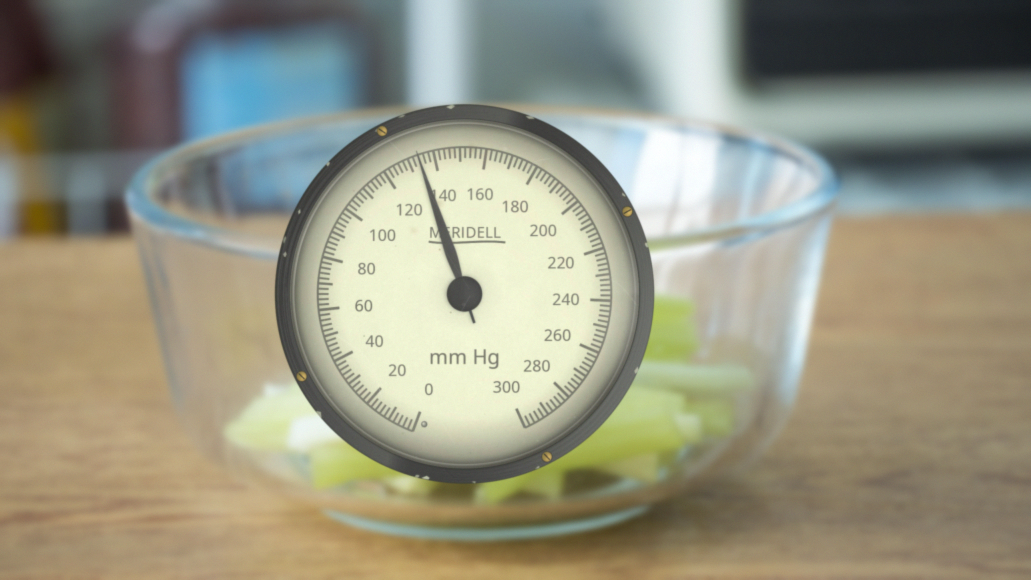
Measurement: 134 mmHg
